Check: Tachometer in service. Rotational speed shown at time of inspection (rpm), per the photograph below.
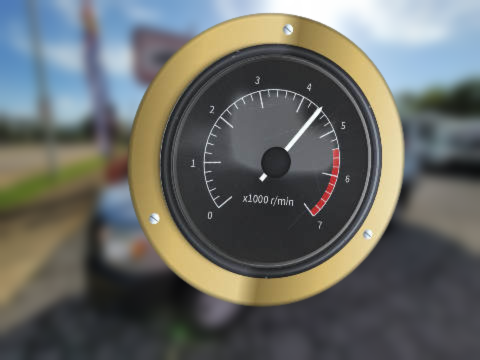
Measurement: 4400 rpm
